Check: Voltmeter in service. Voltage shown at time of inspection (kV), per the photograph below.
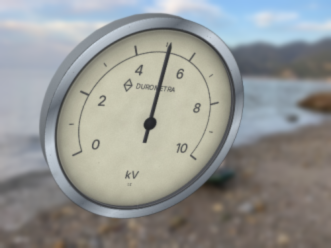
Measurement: 5 kV
